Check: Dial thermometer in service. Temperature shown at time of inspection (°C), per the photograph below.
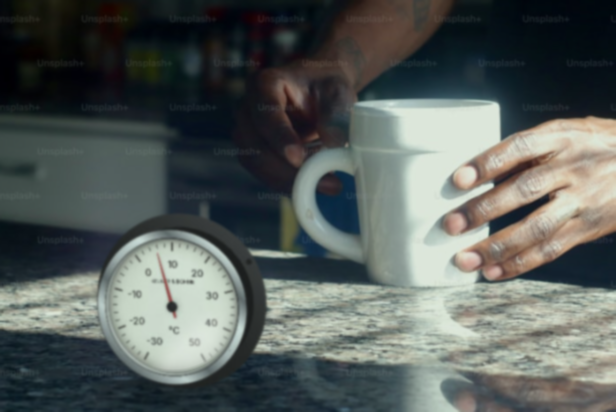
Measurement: 6 °C
